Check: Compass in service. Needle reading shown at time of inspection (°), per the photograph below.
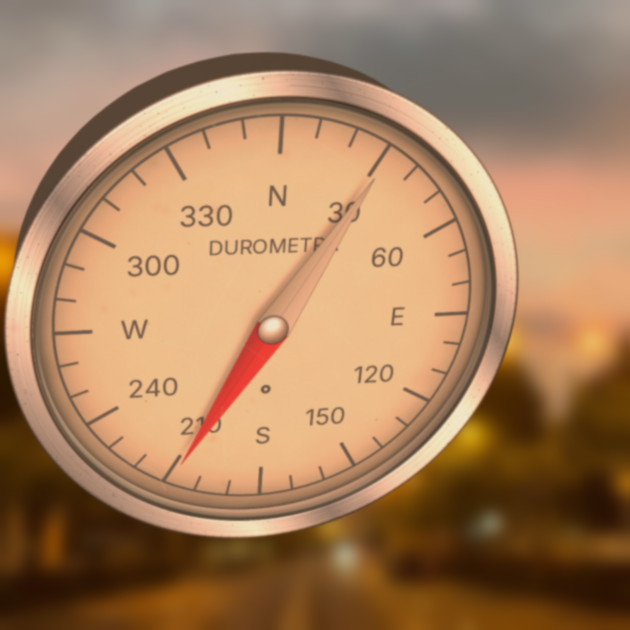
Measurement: 210 °
